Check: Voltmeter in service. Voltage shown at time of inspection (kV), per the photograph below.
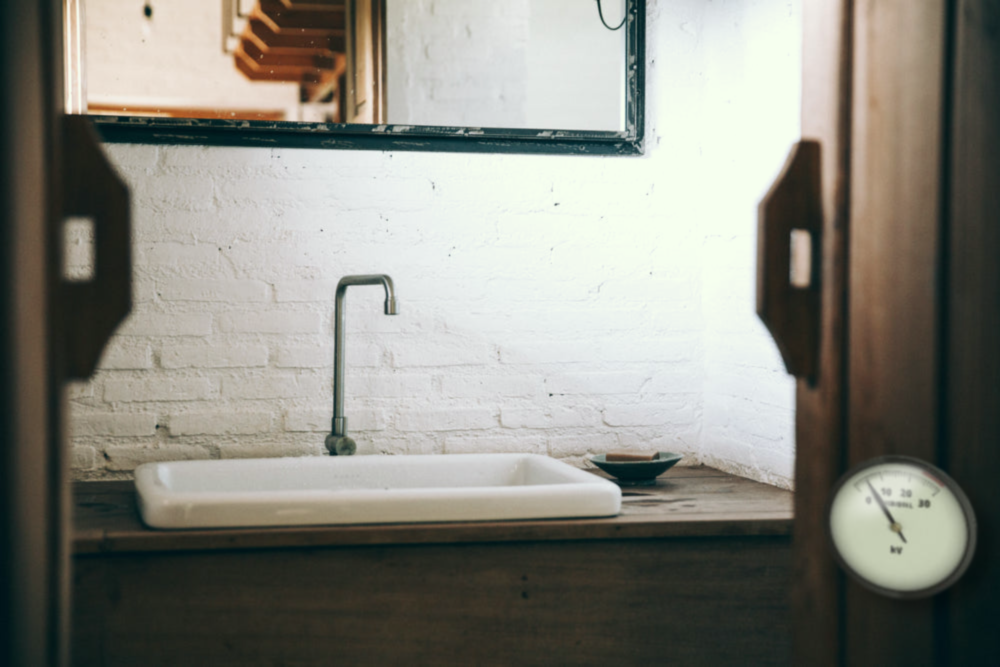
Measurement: 5 kV
